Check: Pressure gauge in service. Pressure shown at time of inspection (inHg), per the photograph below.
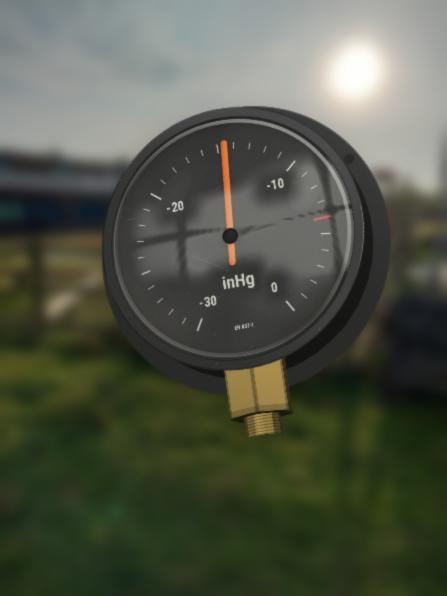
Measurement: -14.5 inHg
